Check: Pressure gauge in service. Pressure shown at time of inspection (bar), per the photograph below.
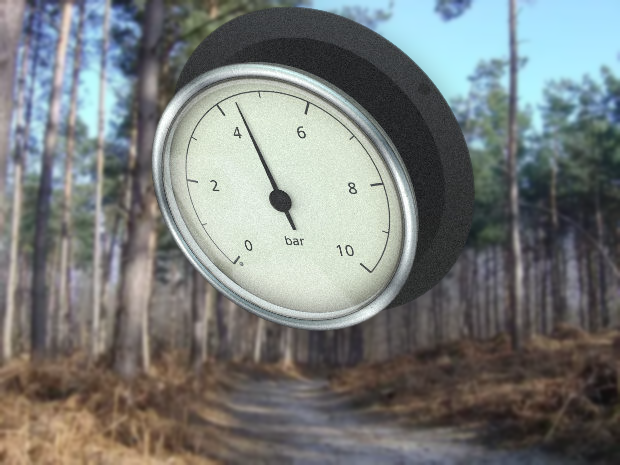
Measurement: 4.5 bar
